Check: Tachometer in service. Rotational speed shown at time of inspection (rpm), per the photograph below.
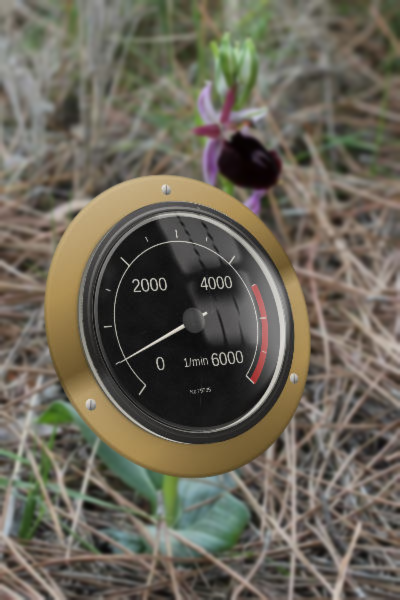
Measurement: 500 rpm
